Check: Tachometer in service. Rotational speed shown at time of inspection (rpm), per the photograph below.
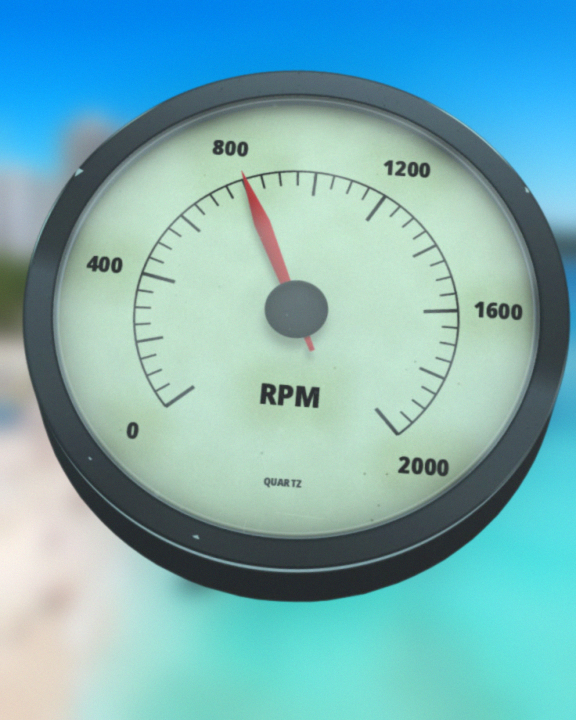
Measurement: 800 rpm
